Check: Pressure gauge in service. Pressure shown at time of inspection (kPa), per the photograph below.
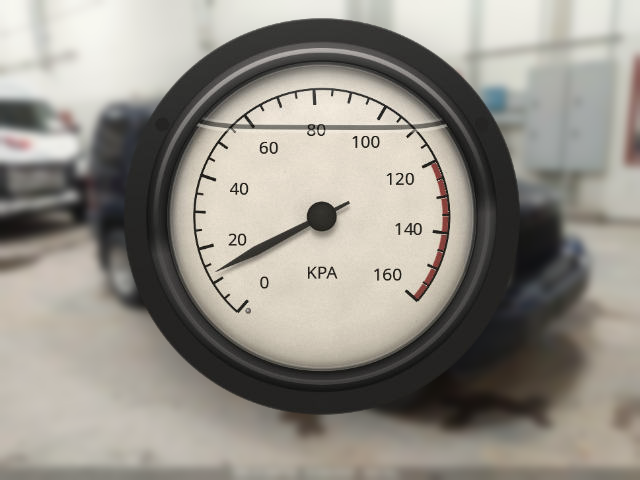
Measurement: 12.5 kPa
